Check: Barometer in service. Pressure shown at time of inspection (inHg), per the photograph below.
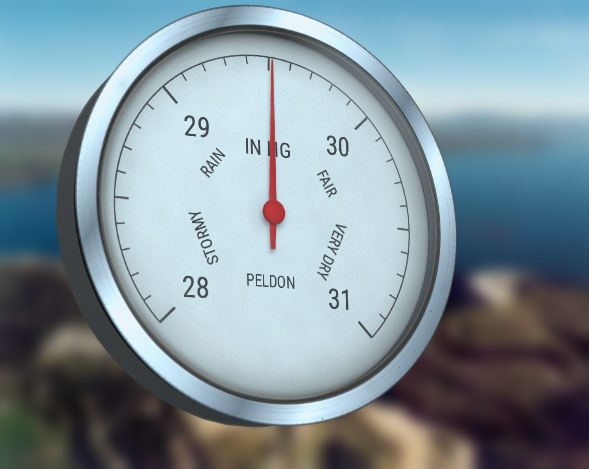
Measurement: 29.5 inHg
